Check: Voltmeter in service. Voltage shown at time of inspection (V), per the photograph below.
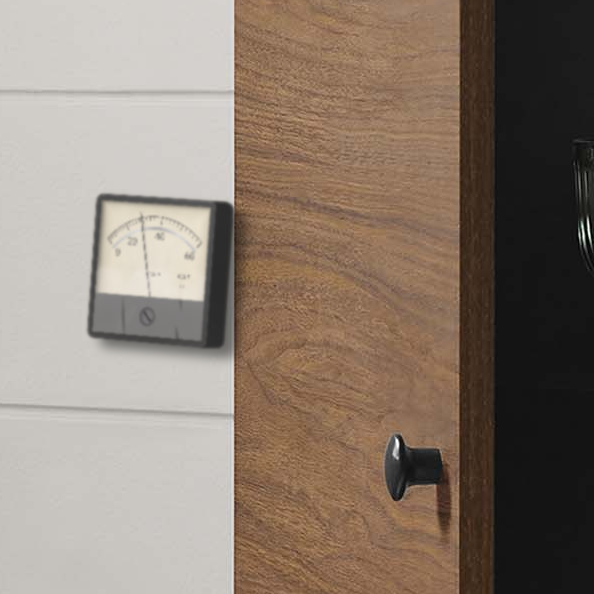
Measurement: 30 V
